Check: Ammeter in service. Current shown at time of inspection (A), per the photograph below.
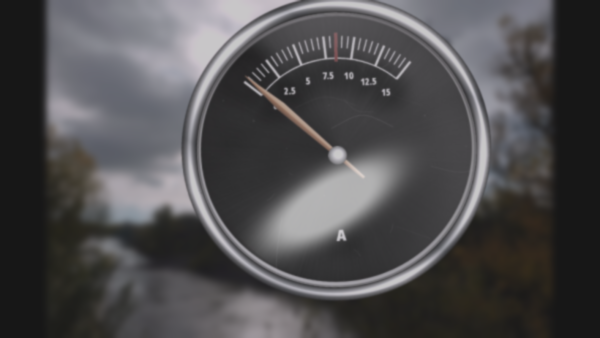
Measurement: 0.5 A
